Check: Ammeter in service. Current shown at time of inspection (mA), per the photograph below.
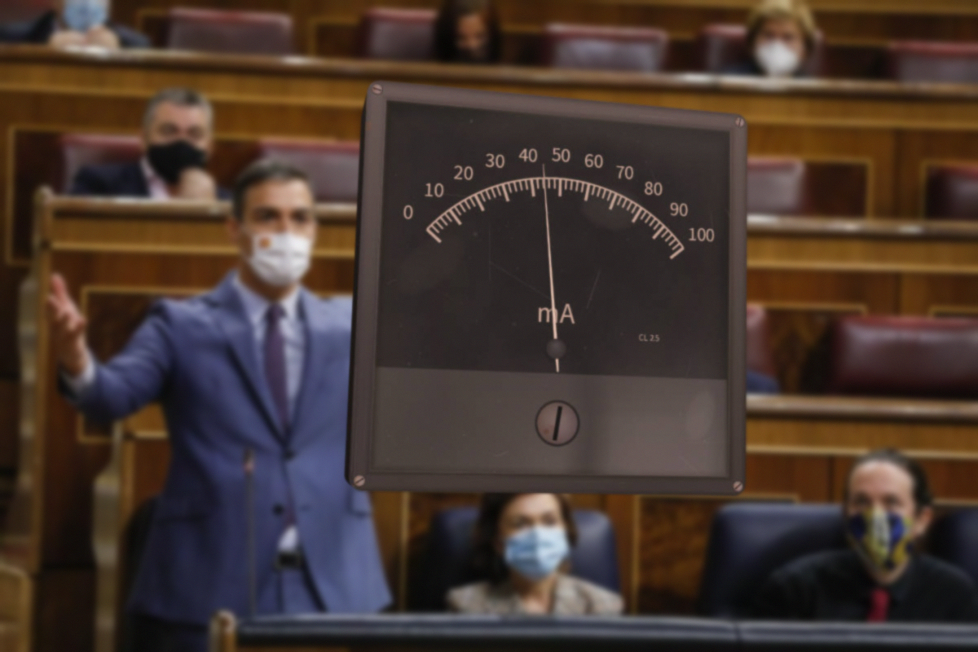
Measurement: 44 mA
